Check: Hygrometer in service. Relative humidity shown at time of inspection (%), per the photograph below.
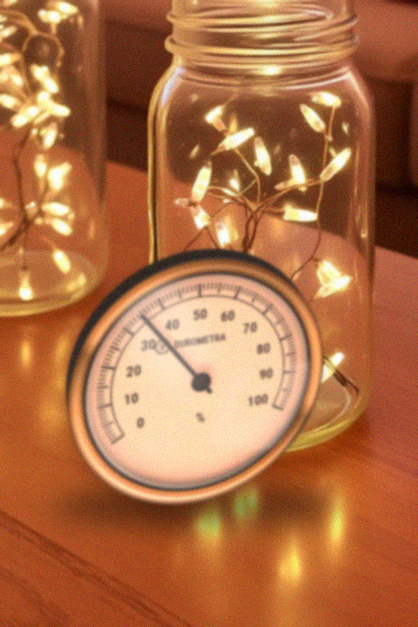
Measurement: 35 %
